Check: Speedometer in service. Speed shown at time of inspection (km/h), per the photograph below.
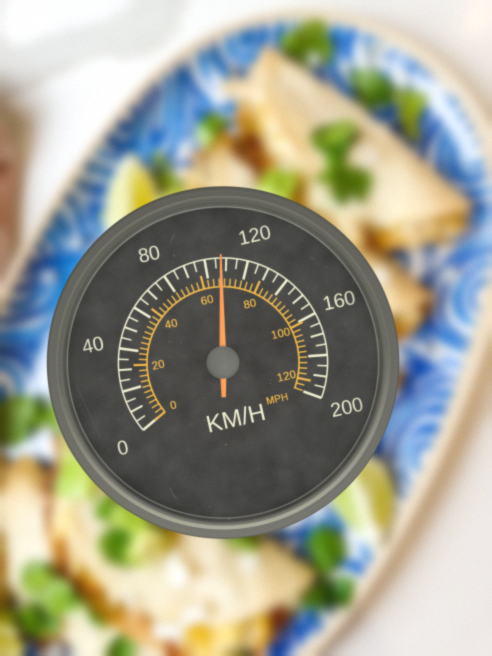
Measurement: 107.5 km/h
